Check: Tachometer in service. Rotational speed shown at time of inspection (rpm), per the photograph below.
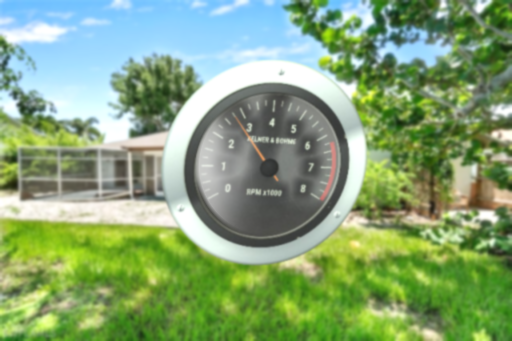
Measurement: 2750 rpm
